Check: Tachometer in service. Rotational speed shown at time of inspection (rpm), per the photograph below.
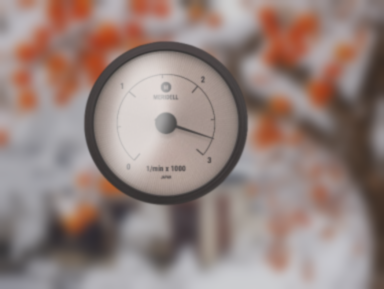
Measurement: 2750 rpm
